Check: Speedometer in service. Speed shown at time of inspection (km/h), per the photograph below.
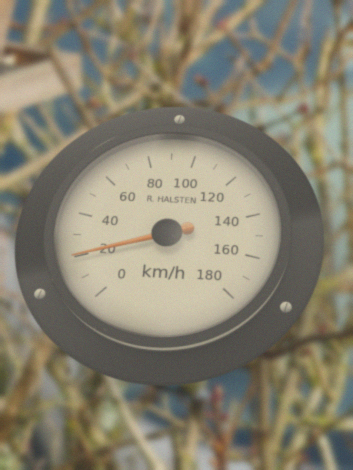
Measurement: 20 km/h
